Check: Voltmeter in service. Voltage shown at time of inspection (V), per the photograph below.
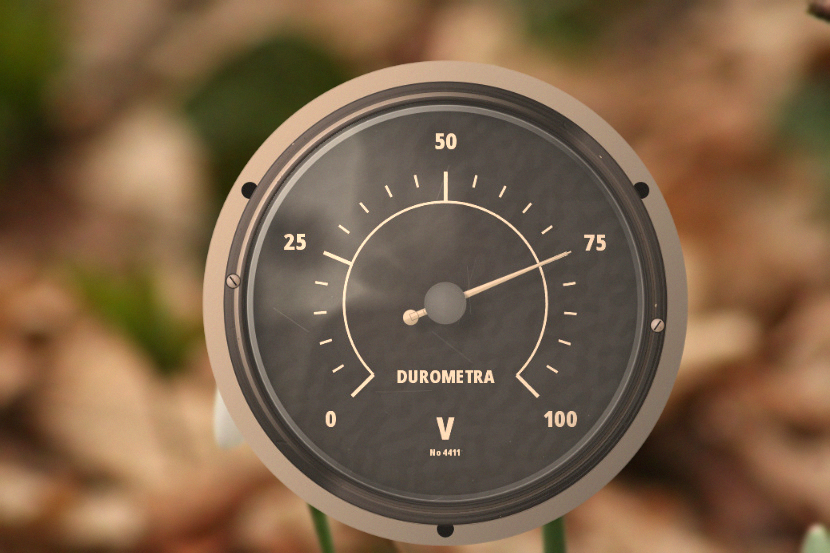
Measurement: 75 V
